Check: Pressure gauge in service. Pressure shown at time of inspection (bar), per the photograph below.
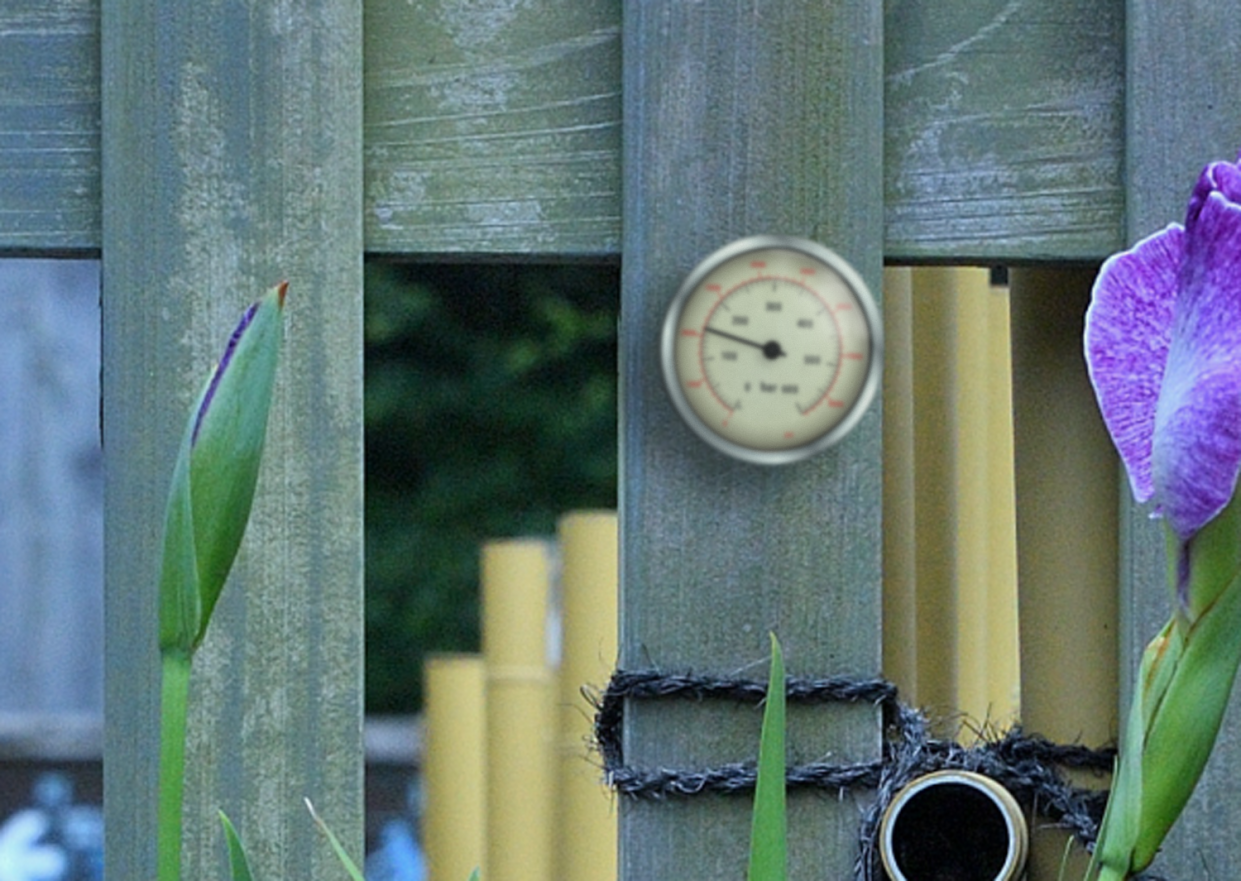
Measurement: 150 bar
